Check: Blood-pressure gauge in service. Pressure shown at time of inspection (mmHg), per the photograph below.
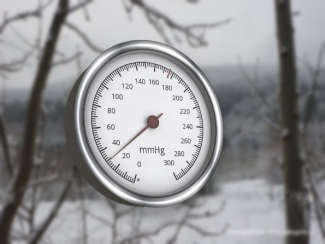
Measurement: 30 mmHg
